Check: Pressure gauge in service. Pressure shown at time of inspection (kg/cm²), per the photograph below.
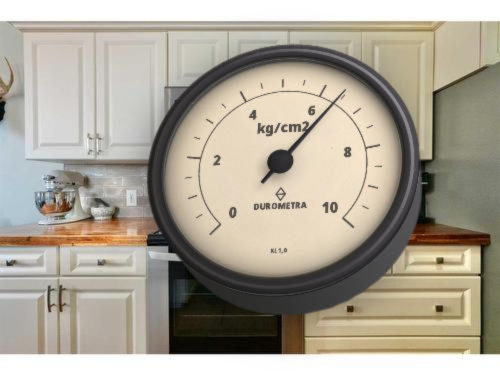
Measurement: 6.5 kg/cm²
